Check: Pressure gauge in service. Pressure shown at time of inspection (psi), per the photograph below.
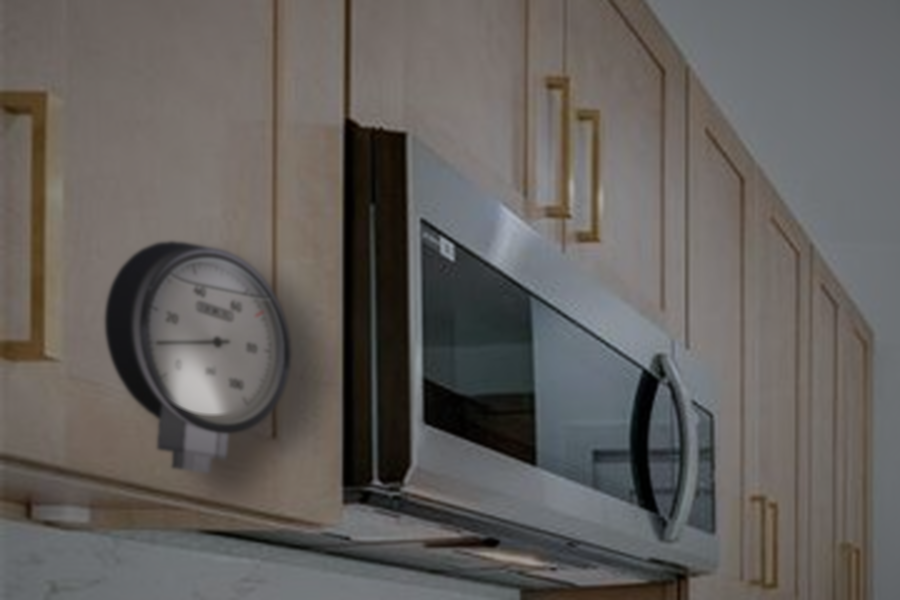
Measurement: 10 psi
